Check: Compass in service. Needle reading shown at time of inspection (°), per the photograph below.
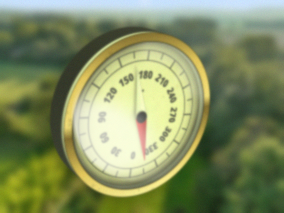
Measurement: 345 °
